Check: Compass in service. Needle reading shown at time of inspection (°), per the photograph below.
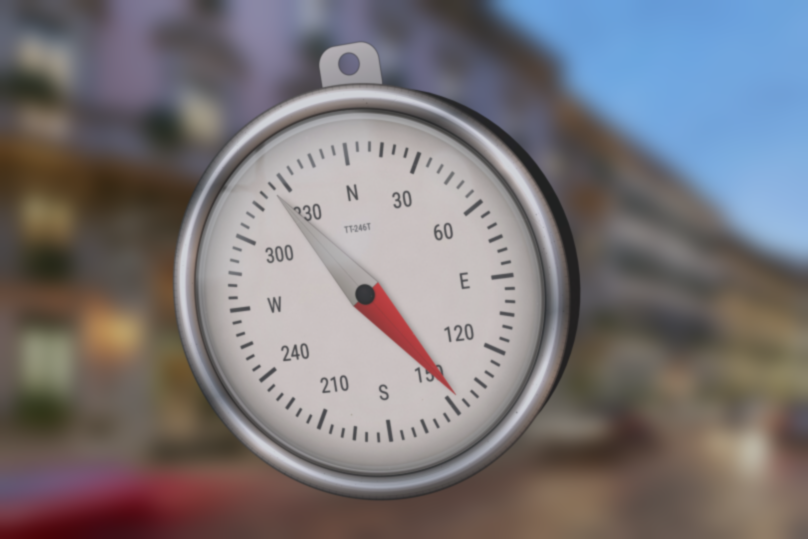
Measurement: 145 °
